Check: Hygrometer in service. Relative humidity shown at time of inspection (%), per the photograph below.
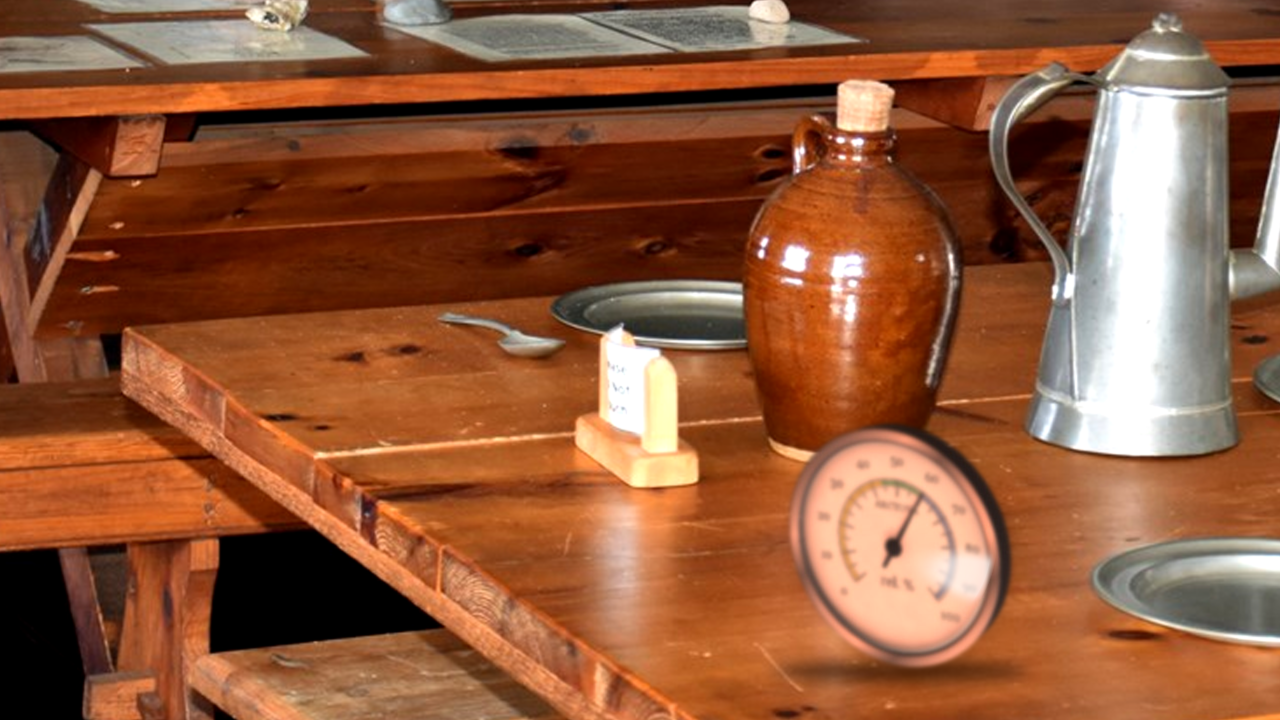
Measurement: 60 %
